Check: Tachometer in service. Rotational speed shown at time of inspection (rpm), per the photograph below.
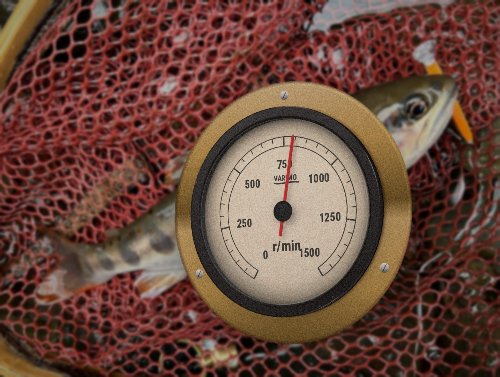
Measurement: 800 rpm
